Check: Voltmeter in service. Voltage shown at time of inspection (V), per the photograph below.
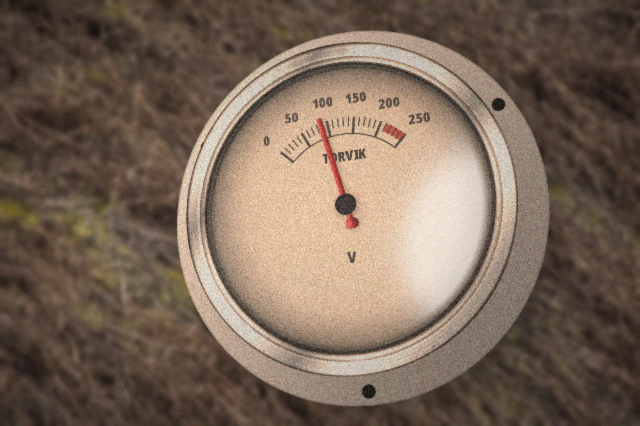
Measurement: 90 V
